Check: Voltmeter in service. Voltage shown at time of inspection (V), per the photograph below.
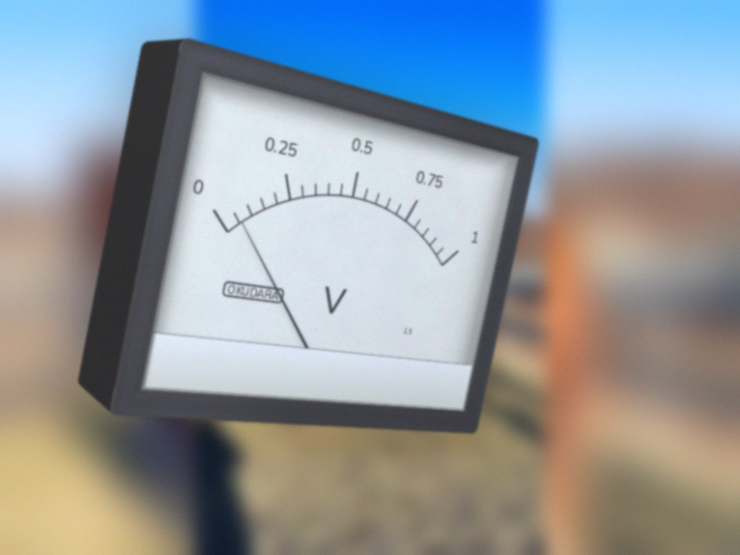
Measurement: 0.05 V
